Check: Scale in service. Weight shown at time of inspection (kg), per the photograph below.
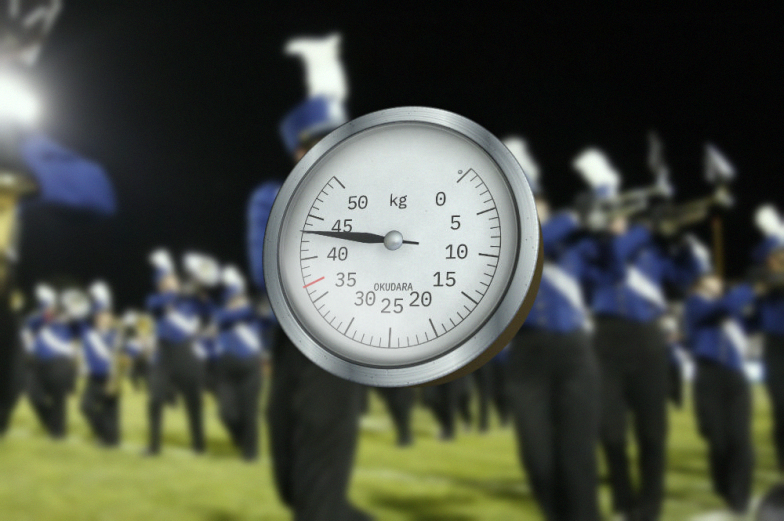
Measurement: 43 kg
